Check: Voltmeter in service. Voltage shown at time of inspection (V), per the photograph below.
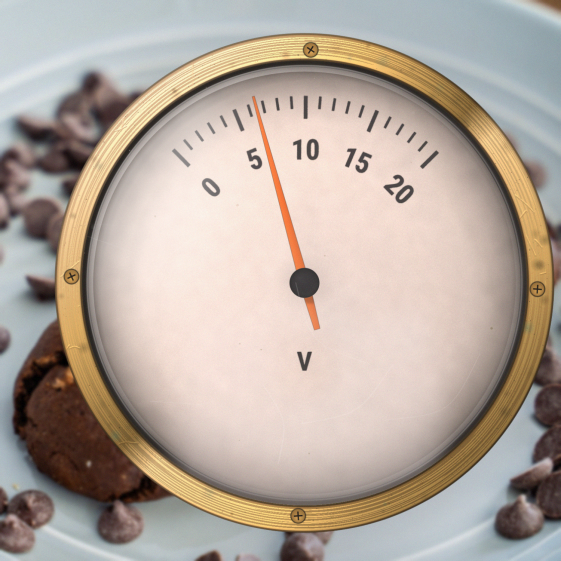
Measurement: 6.5 V
